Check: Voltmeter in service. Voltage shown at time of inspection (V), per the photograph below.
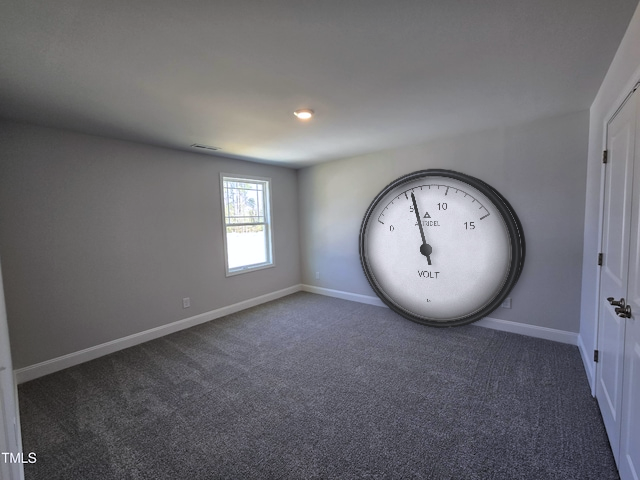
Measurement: 6 V
